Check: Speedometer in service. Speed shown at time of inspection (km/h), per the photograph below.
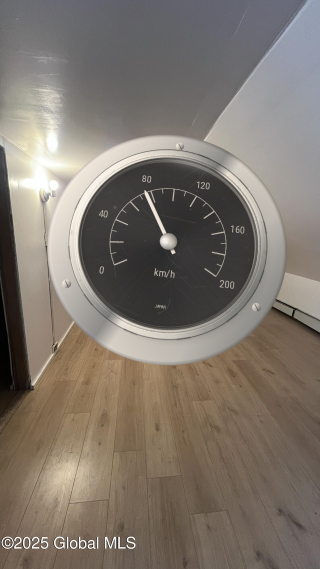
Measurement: 75 km/h
